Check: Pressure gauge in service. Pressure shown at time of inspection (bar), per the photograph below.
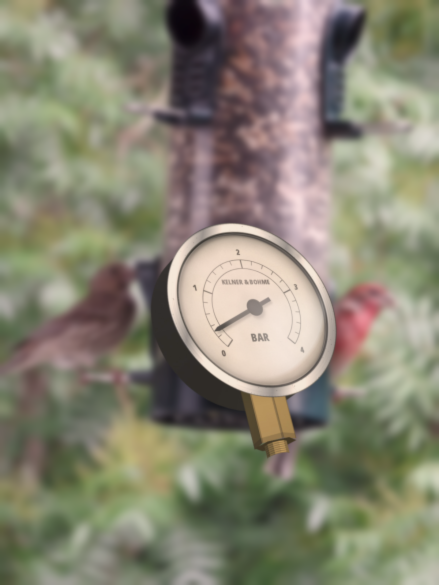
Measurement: 0.3 bar
